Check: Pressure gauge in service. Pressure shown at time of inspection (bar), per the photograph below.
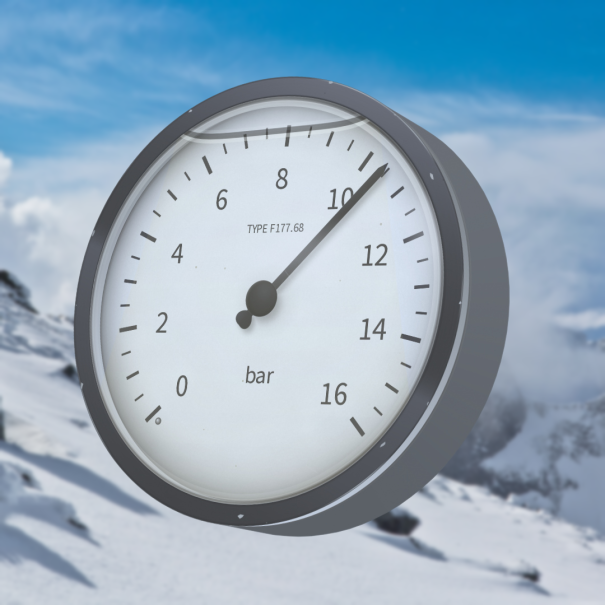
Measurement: 10.5 bar
